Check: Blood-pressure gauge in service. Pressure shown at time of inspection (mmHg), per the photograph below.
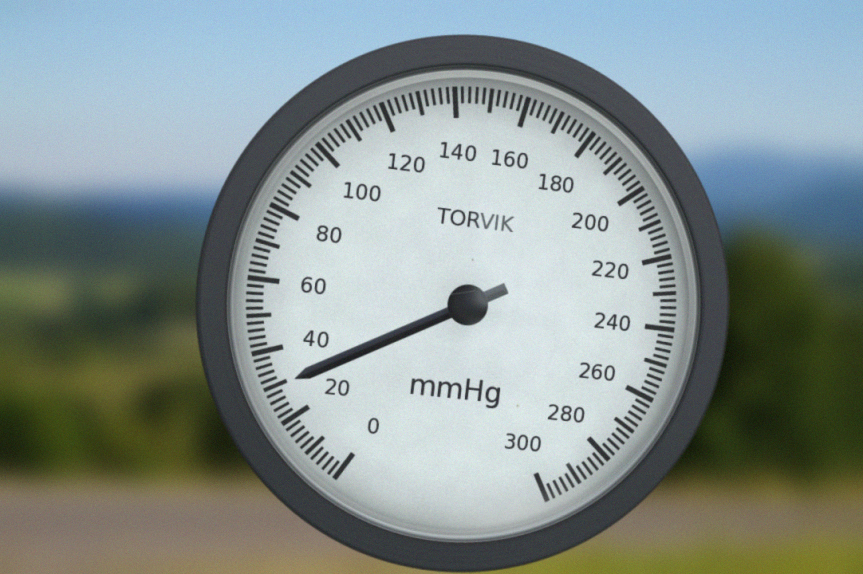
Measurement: 30 mmHg
